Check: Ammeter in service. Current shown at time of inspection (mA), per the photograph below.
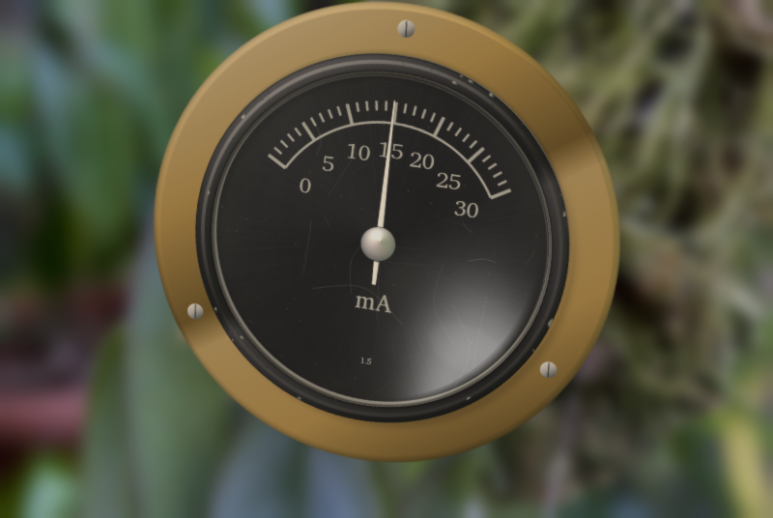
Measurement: 15 mA
